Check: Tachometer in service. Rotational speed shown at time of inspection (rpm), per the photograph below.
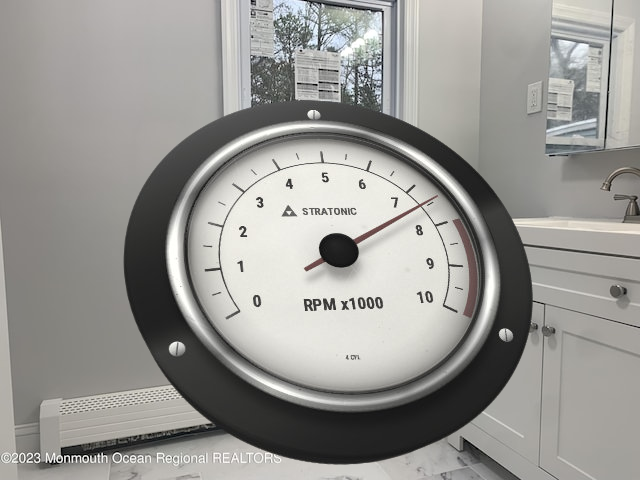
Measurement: 7500 rpm
